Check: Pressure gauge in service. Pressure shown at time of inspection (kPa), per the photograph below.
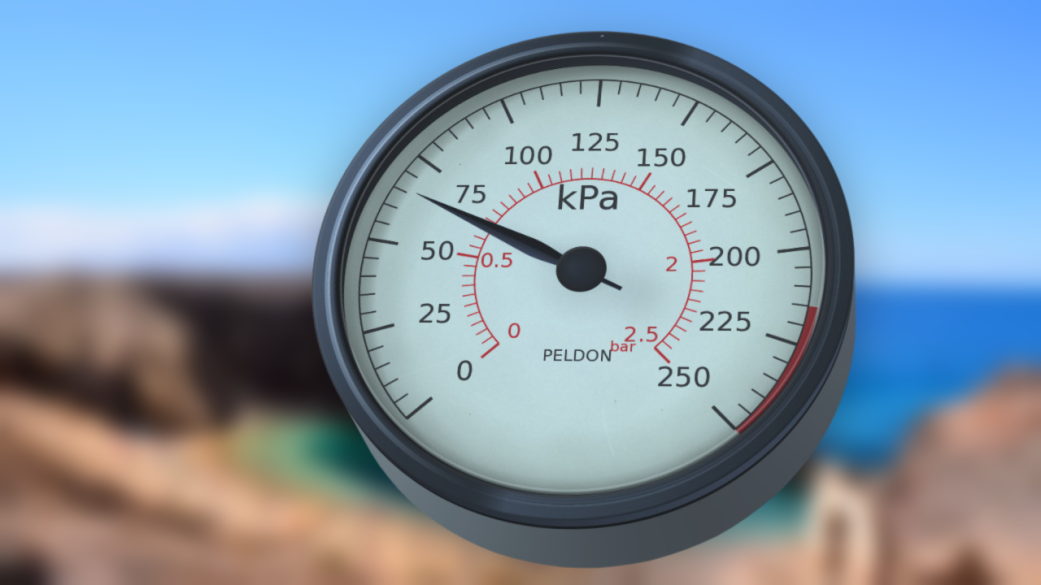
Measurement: 65 kPa
